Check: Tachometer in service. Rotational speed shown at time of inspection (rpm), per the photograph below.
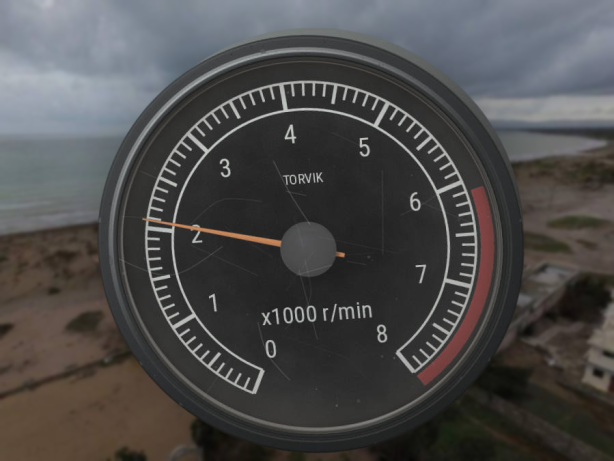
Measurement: 2100 rpm
